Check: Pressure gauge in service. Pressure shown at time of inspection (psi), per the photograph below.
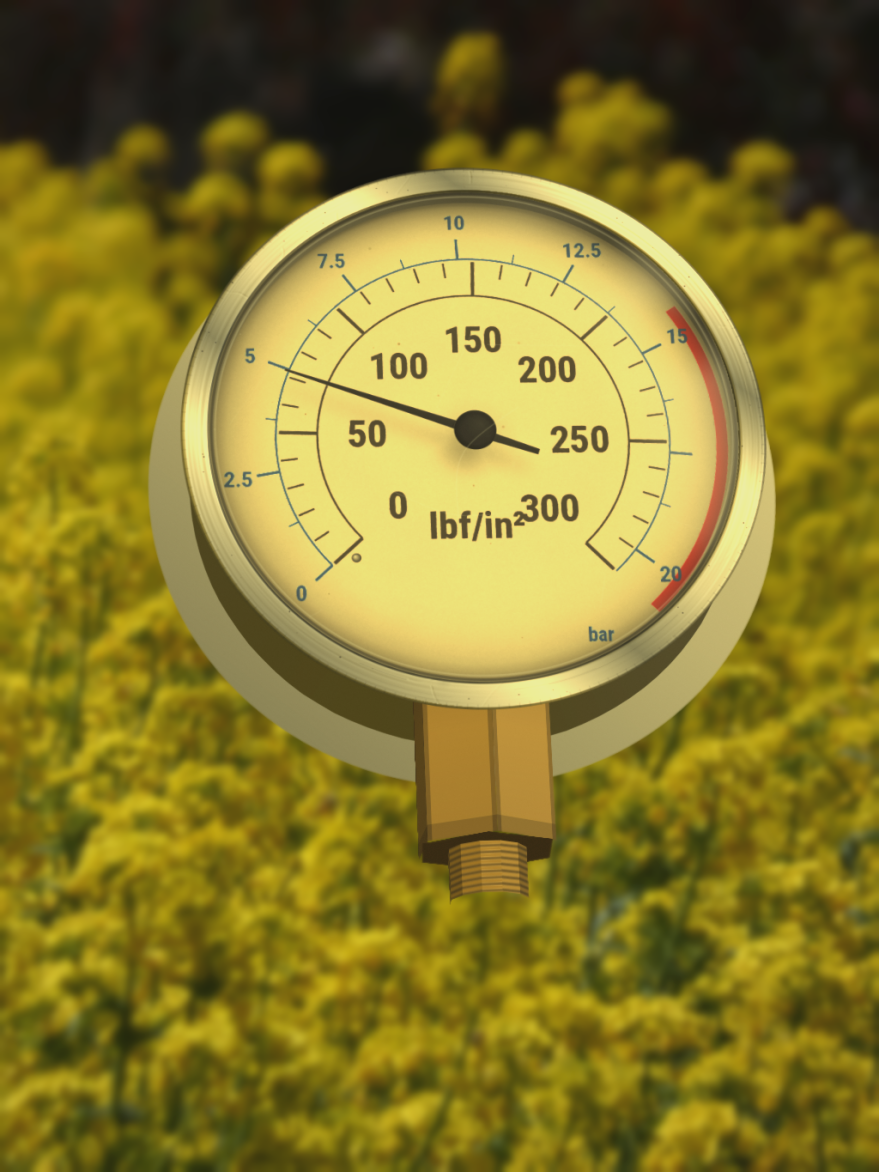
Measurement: 70 psi
